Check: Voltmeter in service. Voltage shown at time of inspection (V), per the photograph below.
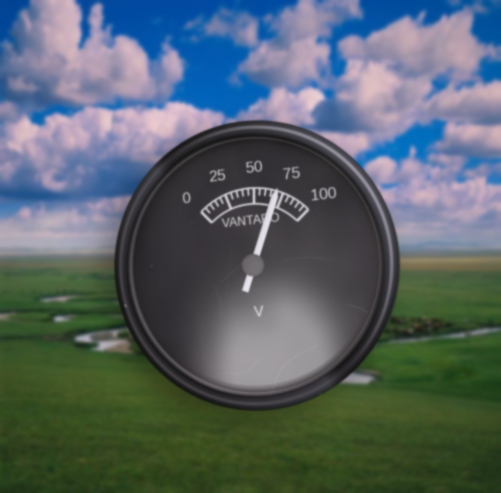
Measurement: 70 V
